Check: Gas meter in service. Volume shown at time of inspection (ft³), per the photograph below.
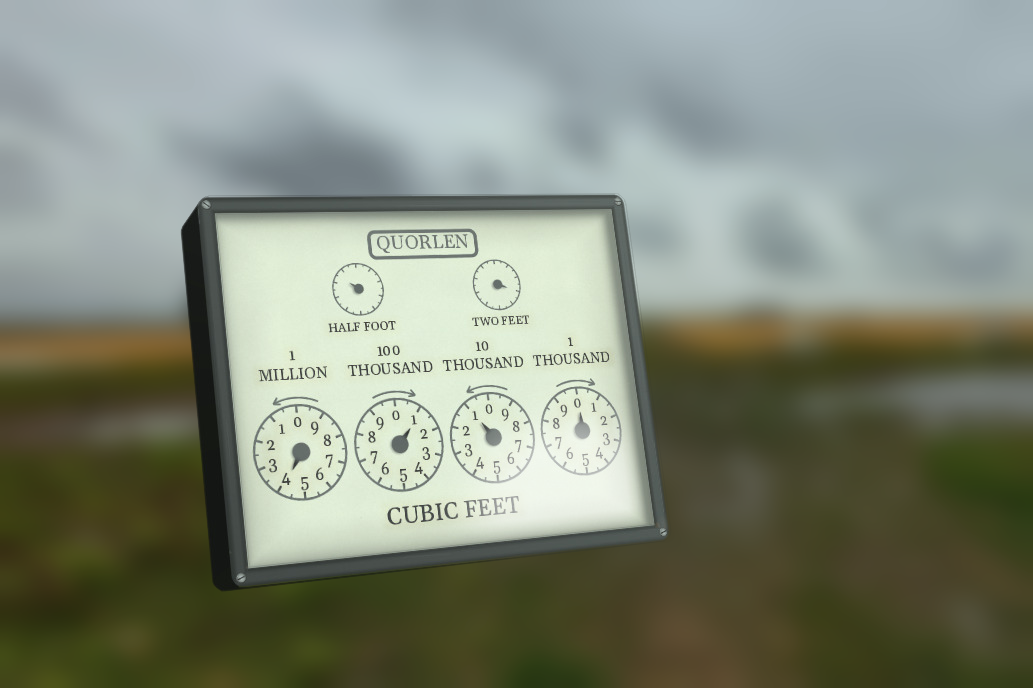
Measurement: 411000 ft³
